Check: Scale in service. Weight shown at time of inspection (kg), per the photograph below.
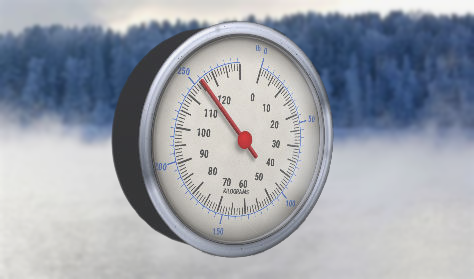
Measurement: 115 kg
